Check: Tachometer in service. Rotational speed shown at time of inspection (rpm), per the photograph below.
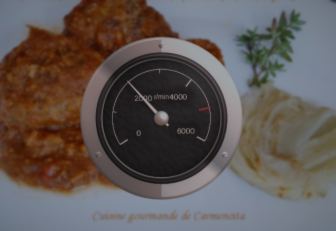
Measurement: 2000 rpm
